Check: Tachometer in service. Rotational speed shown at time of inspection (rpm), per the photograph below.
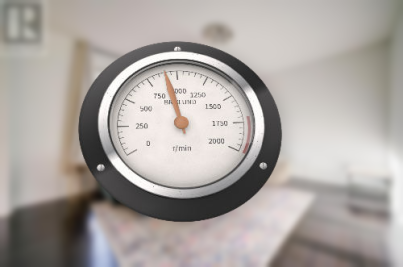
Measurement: 900 rpm
